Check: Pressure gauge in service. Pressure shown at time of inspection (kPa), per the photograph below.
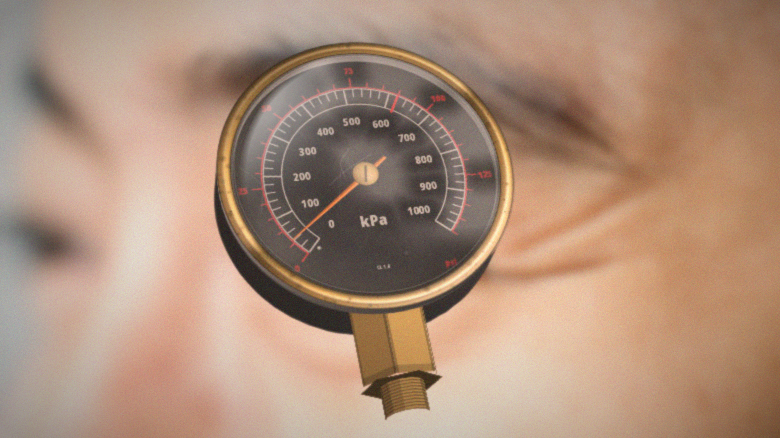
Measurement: 40 kPa
